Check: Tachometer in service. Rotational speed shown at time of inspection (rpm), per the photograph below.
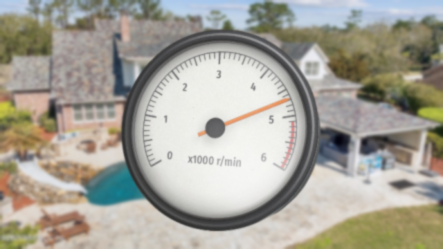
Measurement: 4700 rpm
